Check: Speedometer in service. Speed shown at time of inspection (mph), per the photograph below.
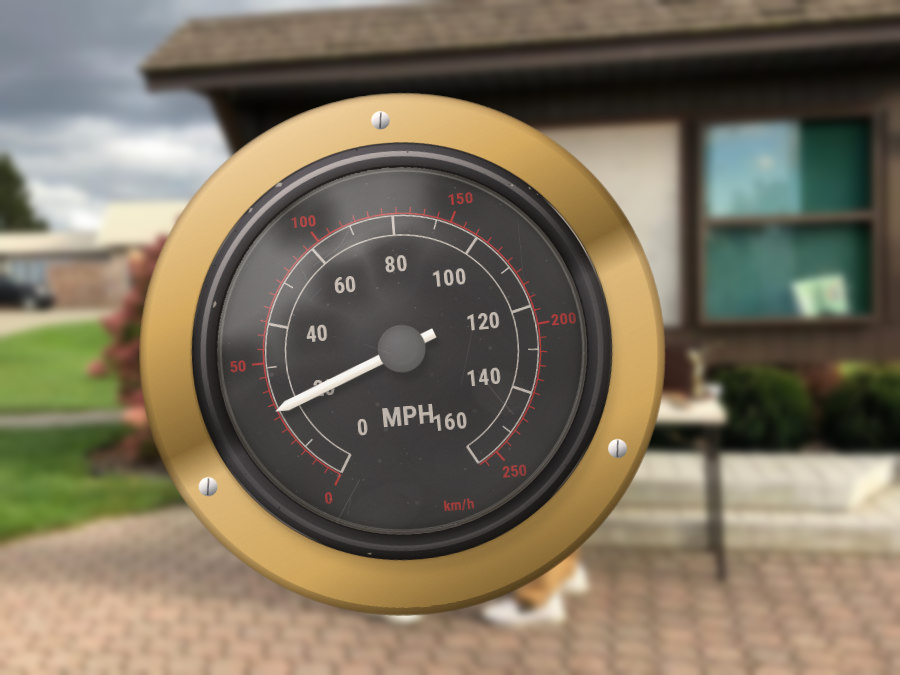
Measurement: 20 mph
